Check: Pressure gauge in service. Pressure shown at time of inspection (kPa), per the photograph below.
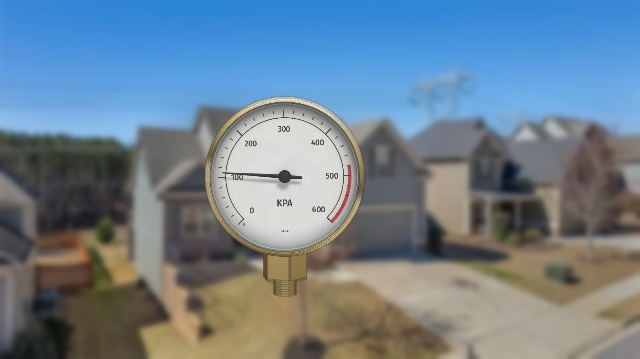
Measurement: 110 kPa
